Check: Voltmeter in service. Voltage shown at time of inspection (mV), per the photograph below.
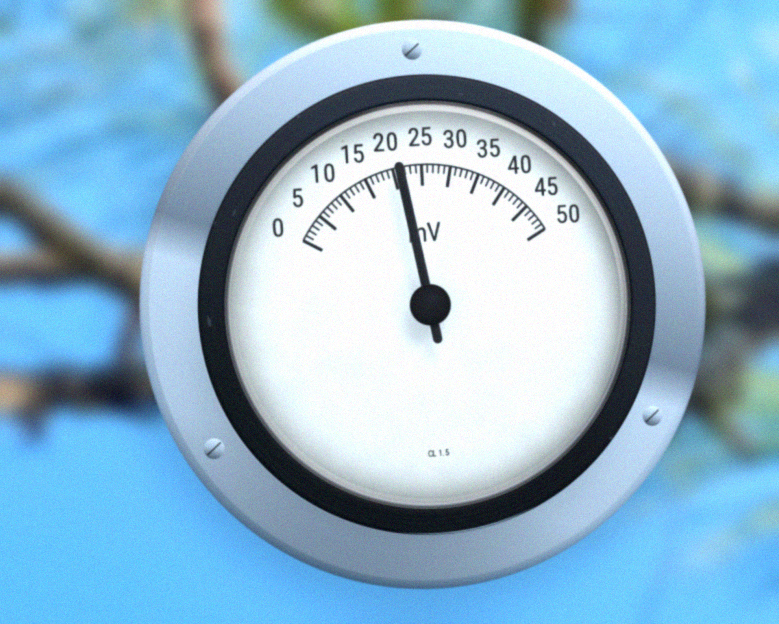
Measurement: 21 mV
